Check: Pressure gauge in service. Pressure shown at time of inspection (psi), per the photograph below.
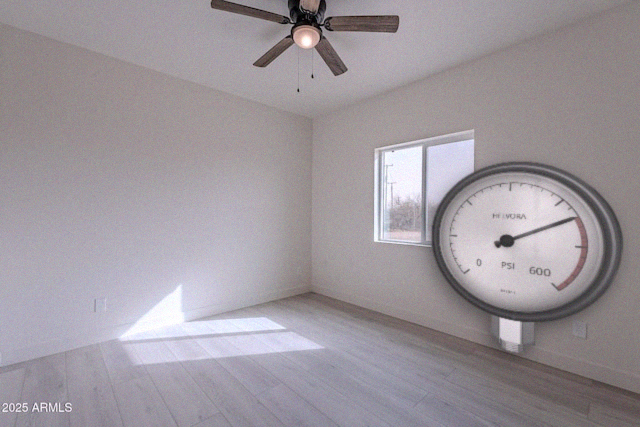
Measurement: 440 psi
